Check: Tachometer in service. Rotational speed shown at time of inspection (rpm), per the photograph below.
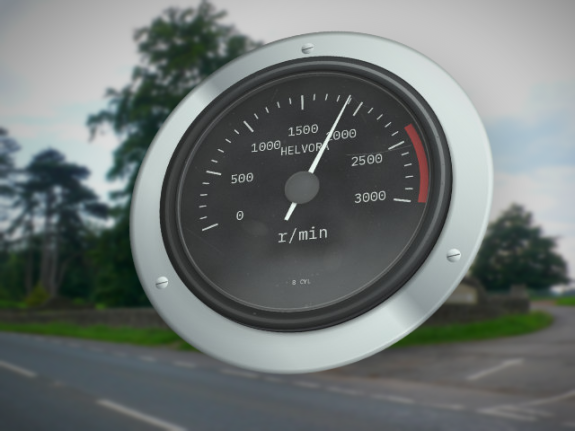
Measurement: 1900 rpm
